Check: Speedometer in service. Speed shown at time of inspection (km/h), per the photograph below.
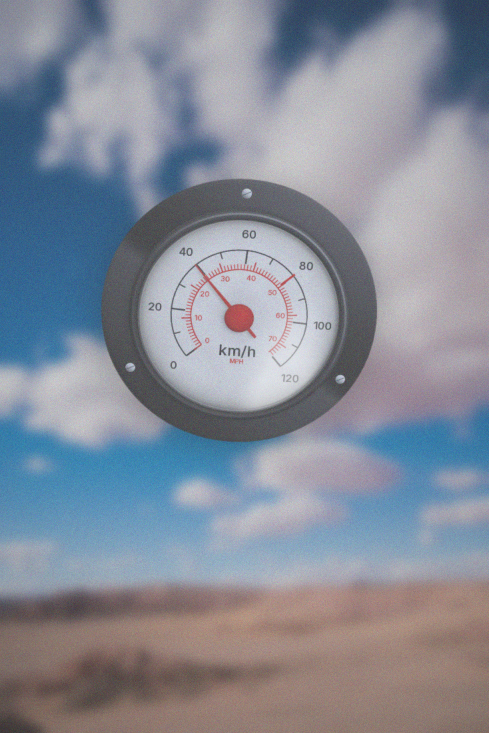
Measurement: 40 km/h
